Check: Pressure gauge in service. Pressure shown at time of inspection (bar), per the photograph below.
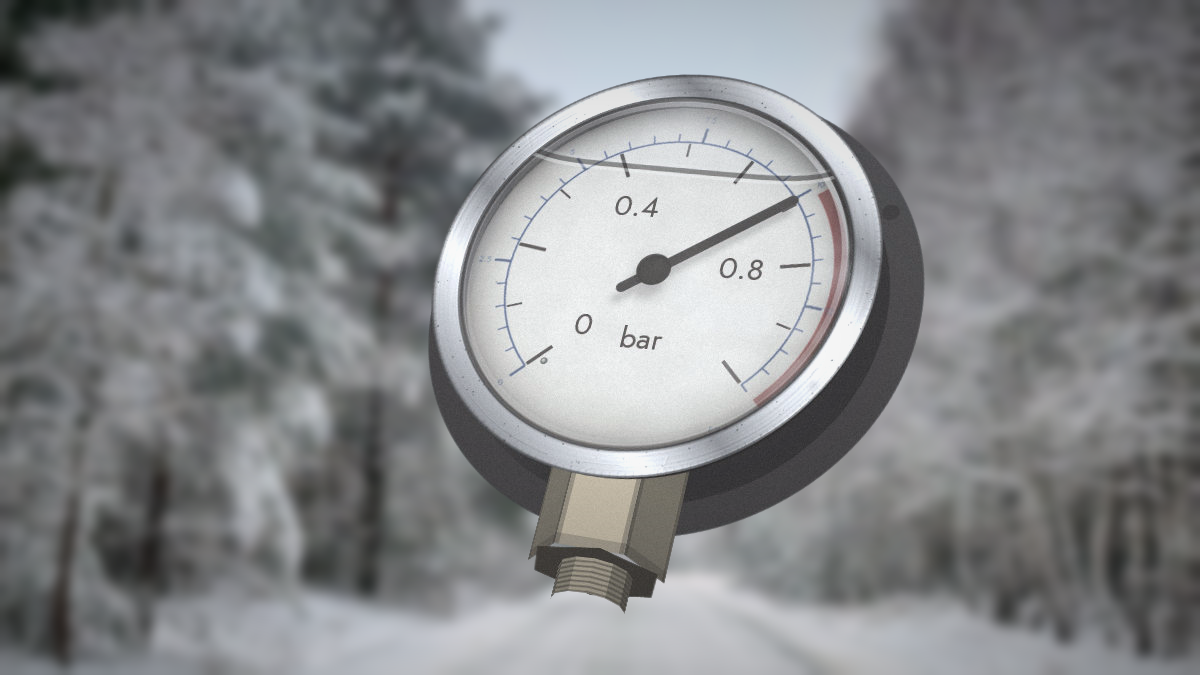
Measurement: 0.7 bar
